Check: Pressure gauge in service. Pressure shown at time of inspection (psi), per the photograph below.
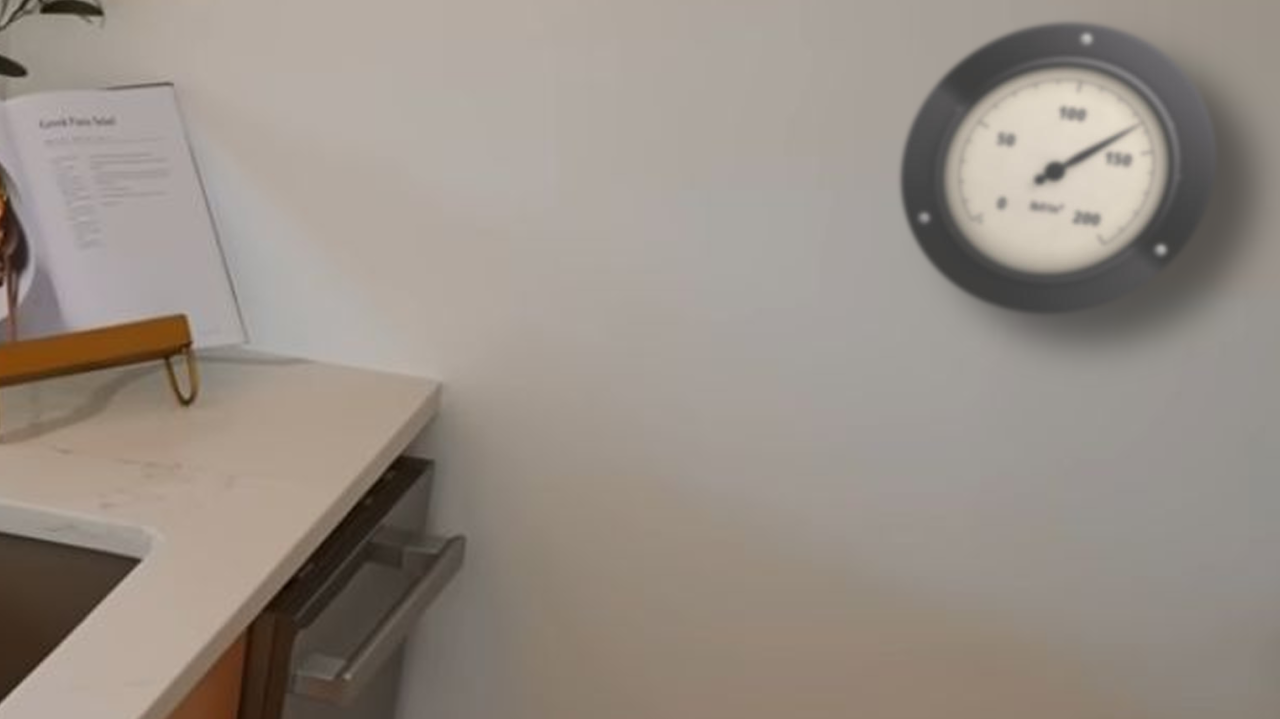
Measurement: 135 psi
